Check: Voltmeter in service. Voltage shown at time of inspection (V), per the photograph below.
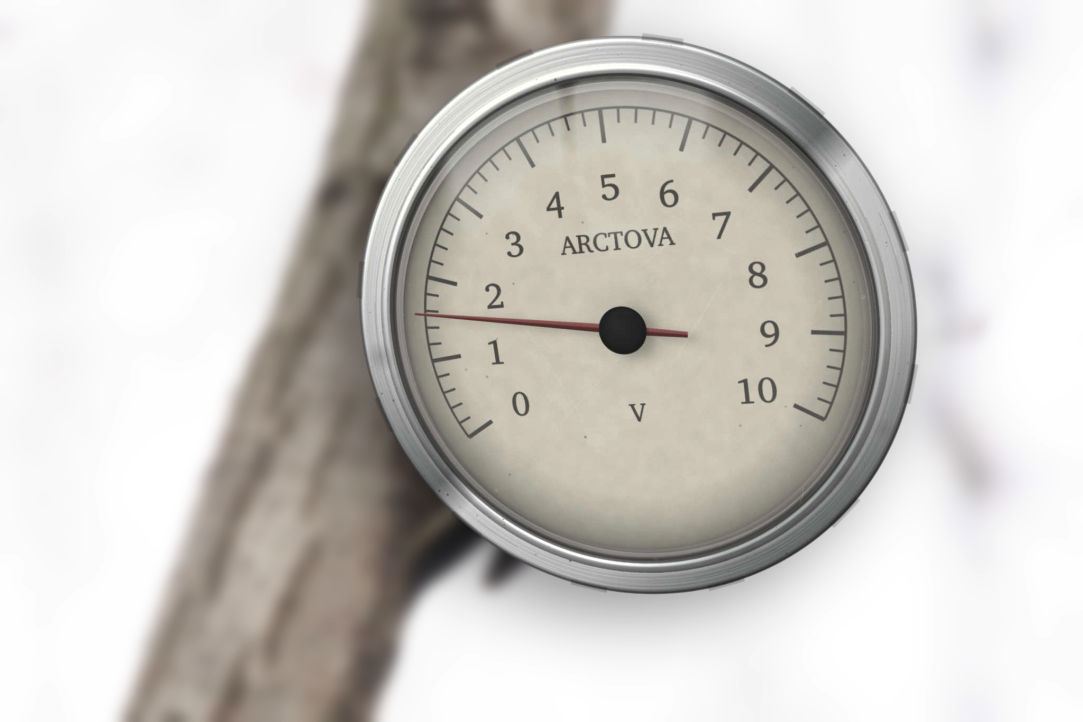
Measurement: 1.6 V
